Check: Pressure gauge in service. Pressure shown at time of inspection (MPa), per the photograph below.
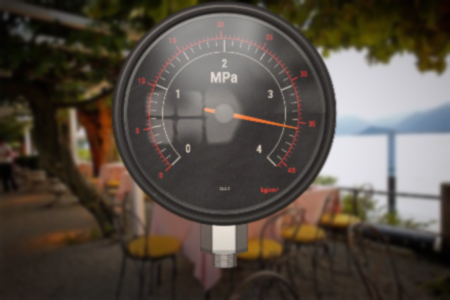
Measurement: 3.5 MPa
